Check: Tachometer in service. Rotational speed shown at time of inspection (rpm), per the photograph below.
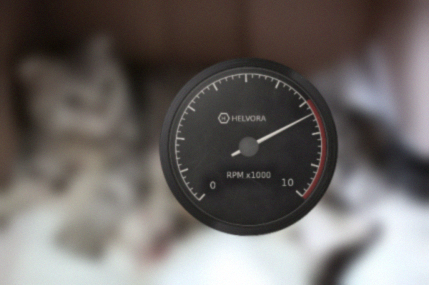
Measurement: 7400 rpm
